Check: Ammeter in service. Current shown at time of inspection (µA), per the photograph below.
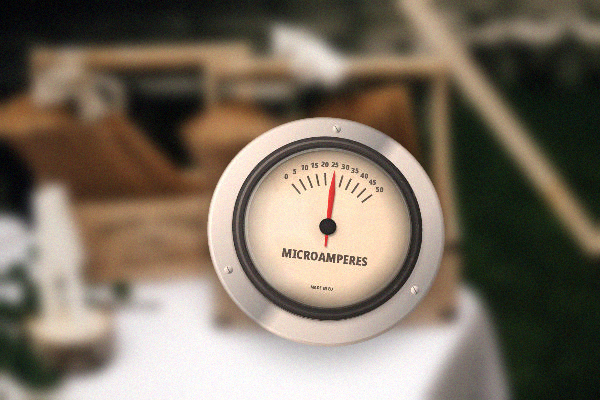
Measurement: 25 µA
